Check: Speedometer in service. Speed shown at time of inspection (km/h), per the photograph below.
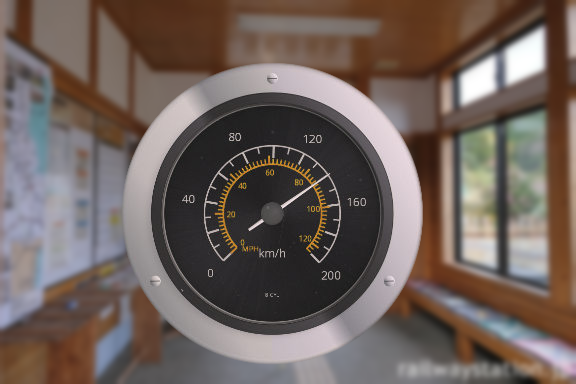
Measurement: 140 km/h
